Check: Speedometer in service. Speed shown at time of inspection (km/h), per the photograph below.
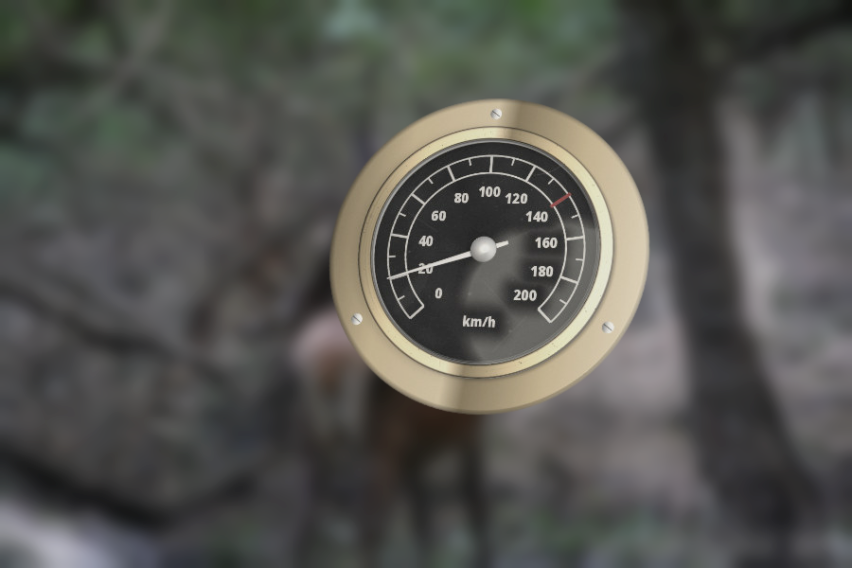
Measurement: 20 km/h
